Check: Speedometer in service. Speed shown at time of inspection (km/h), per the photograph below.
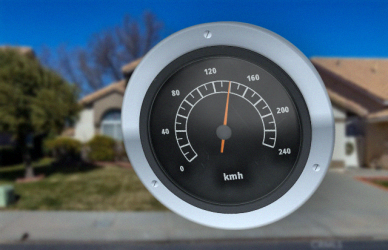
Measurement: 140 km/h
